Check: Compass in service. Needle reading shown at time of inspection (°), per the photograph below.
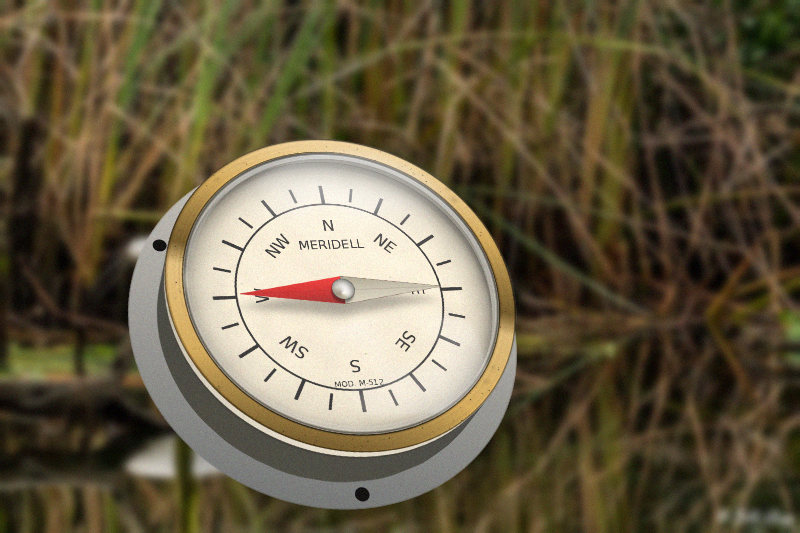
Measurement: 270 °
